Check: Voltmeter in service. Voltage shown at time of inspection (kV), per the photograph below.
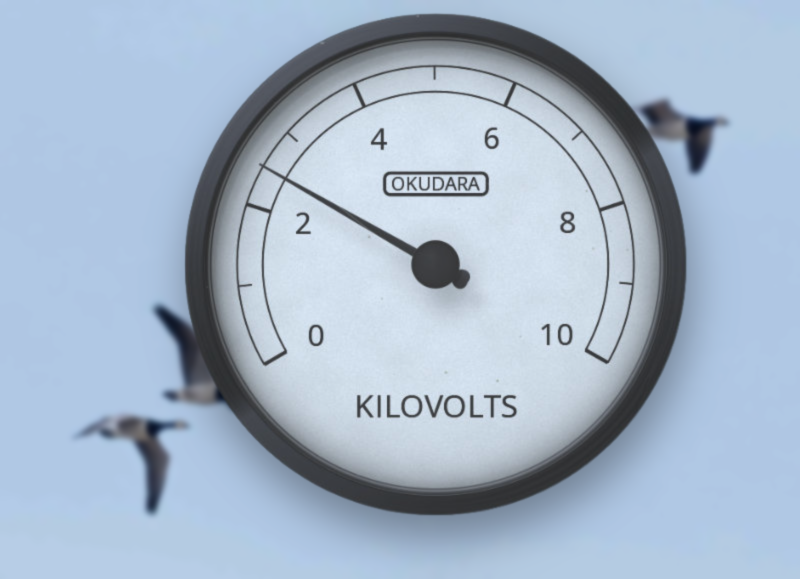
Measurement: 2.5 kV
